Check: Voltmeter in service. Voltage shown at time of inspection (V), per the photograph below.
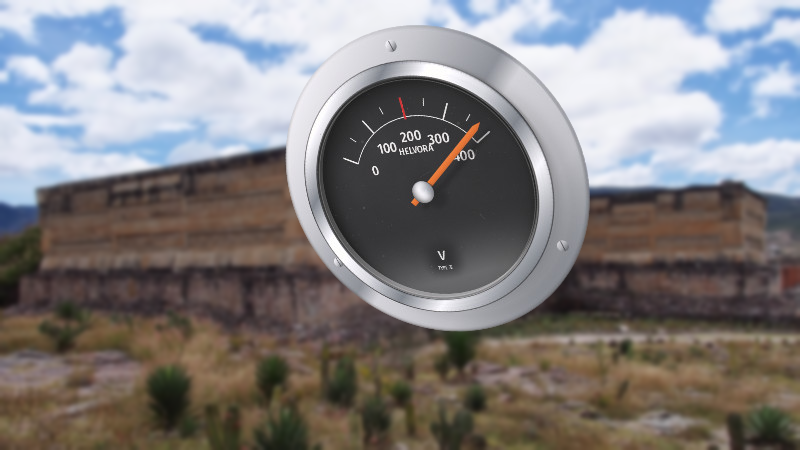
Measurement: 375 V
